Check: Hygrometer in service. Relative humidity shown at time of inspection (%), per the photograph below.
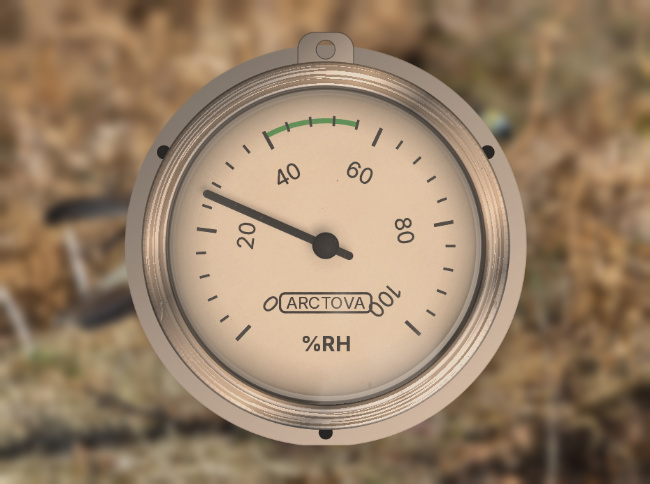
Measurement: 26 %
